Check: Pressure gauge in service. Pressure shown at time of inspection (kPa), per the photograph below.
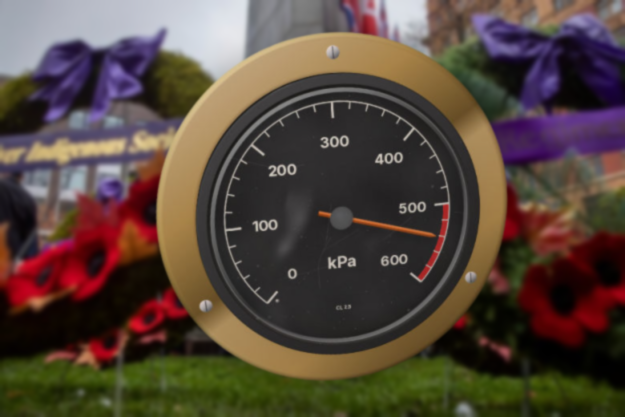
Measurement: 540 kPa
